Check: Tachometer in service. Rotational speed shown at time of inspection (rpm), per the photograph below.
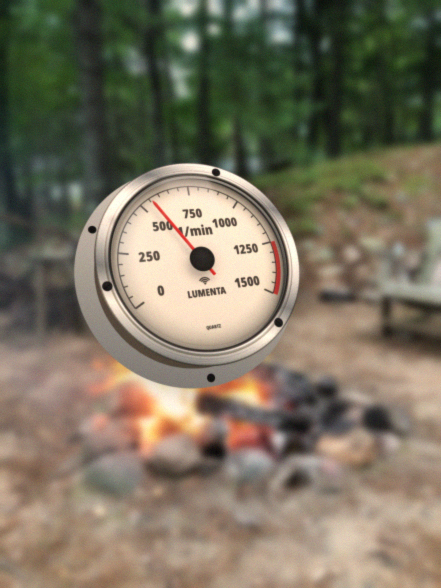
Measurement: 550 rpm
